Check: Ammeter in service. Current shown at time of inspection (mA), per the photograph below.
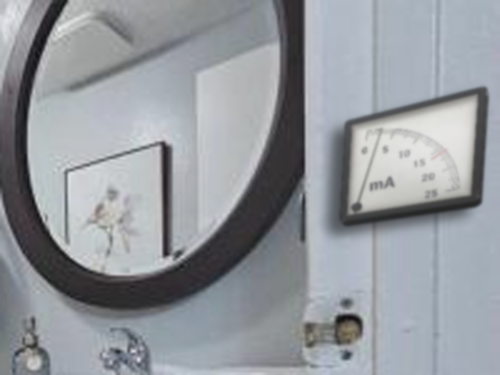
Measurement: 2.5 mA
